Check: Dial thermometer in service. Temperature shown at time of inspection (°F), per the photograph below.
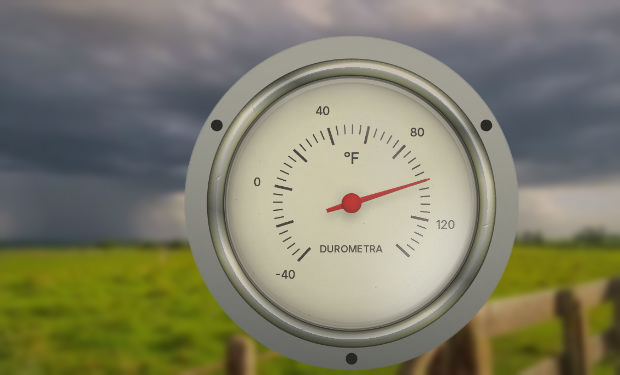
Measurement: 100 °F
